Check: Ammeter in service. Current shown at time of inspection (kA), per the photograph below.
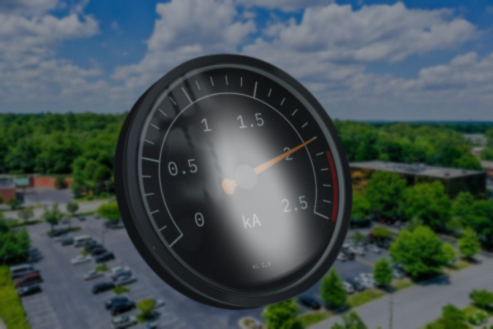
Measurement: 2 kA
